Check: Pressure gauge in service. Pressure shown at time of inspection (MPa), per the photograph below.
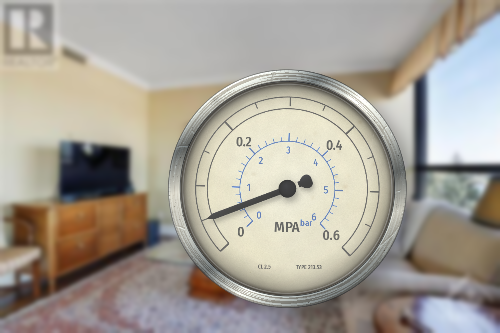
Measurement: 0.05 MPa
